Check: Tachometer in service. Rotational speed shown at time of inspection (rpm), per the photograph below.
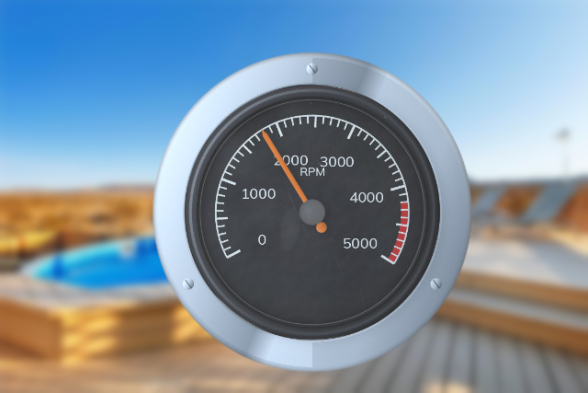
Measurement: 1800 rpm
